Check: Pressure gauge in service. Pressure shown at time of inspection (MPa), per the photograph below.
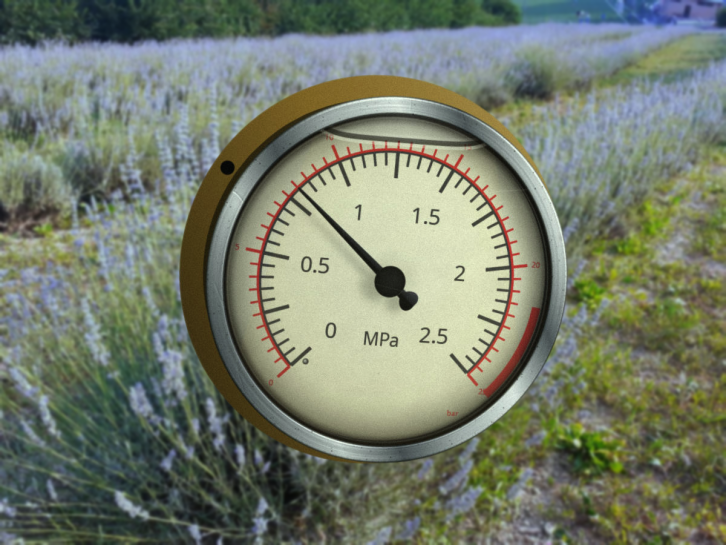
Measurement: 0.8 MPa
